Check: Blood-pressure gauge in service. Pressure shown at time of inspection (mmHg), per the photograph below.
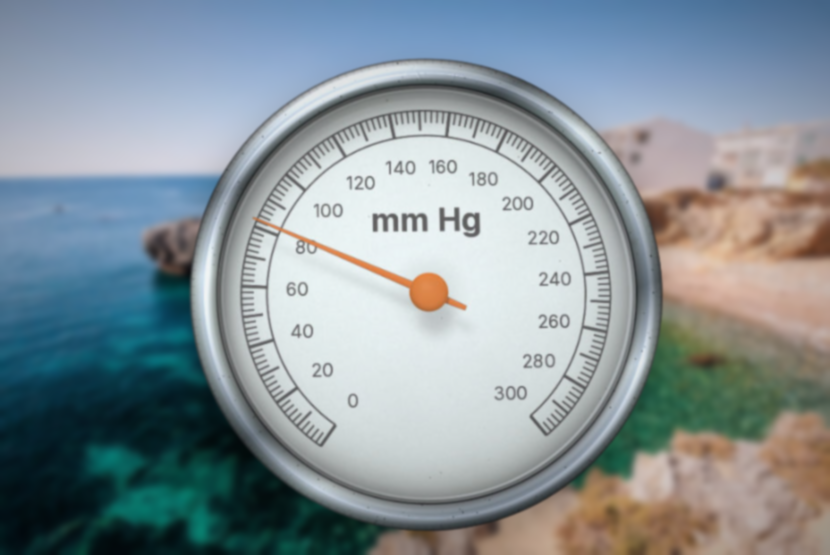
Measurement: 82 mmHg
